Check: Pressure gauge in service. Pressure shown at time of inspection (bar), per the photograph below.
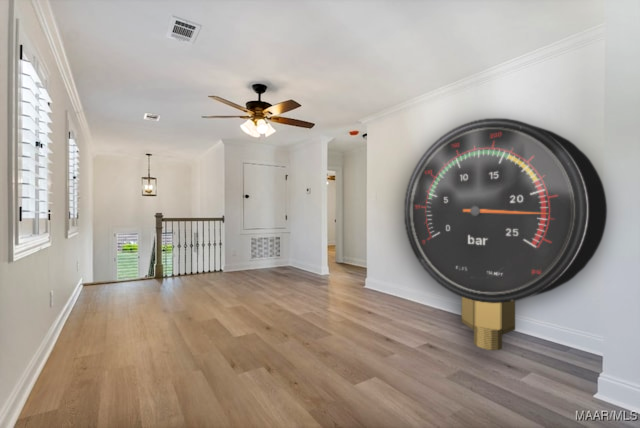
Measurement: 22 bar
